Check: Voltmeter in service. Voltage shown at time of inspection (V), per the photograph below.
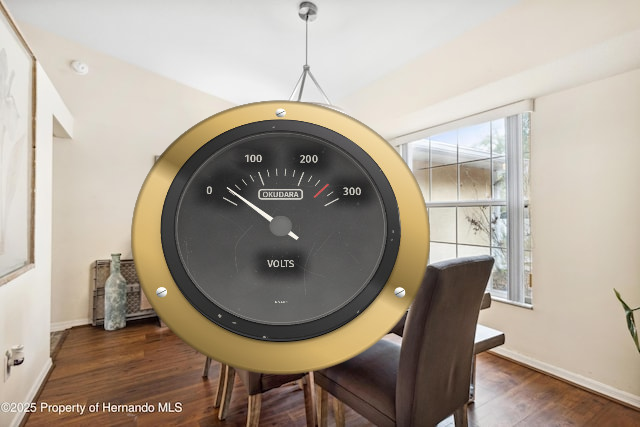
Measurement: 20 V
